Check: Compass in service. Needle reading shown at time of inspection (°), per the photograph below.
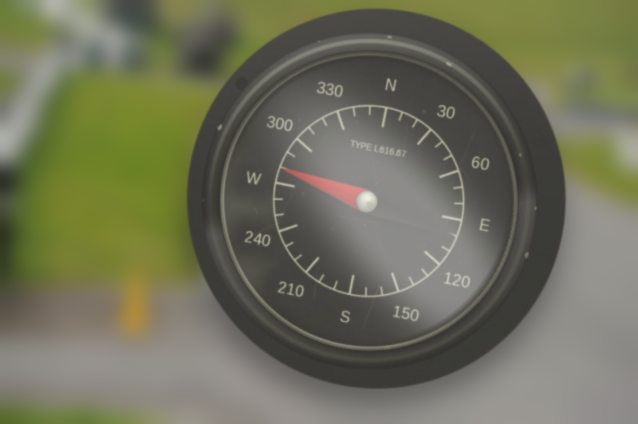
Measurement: 280 °
